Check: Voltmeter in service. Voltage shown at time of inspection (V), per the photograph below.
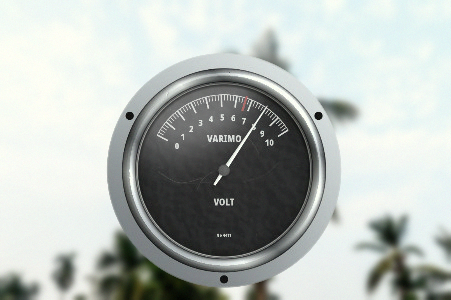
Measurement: 8 V
